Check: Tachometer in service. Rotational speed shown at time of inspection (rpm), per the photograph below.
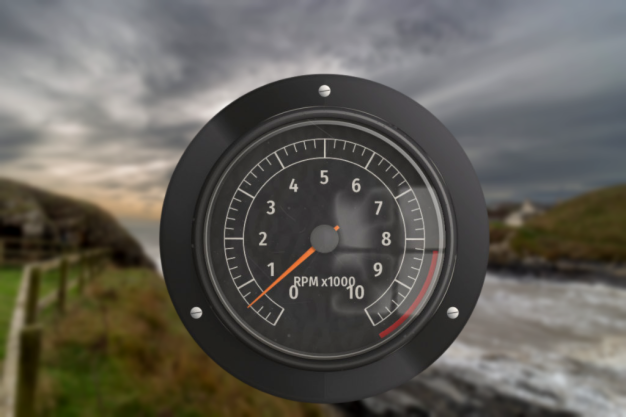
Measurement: 600 rpm
